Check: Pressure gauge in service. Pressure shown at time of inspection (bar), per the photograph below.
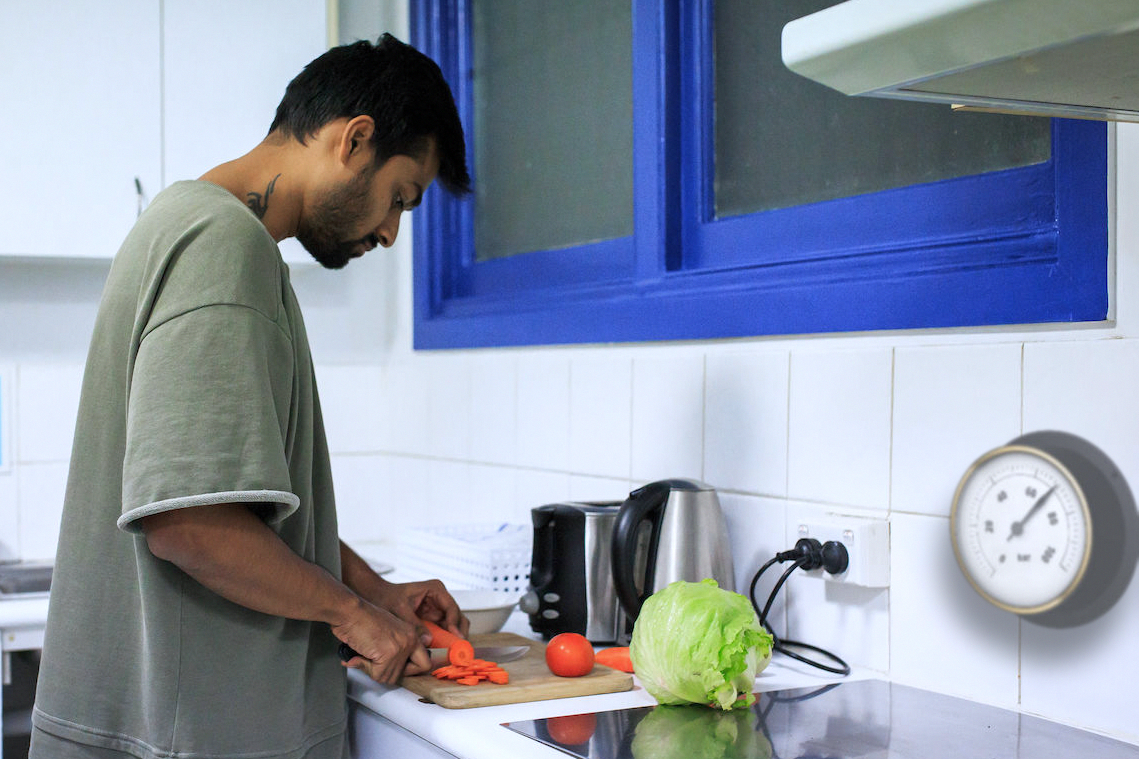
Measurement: 70 bar
